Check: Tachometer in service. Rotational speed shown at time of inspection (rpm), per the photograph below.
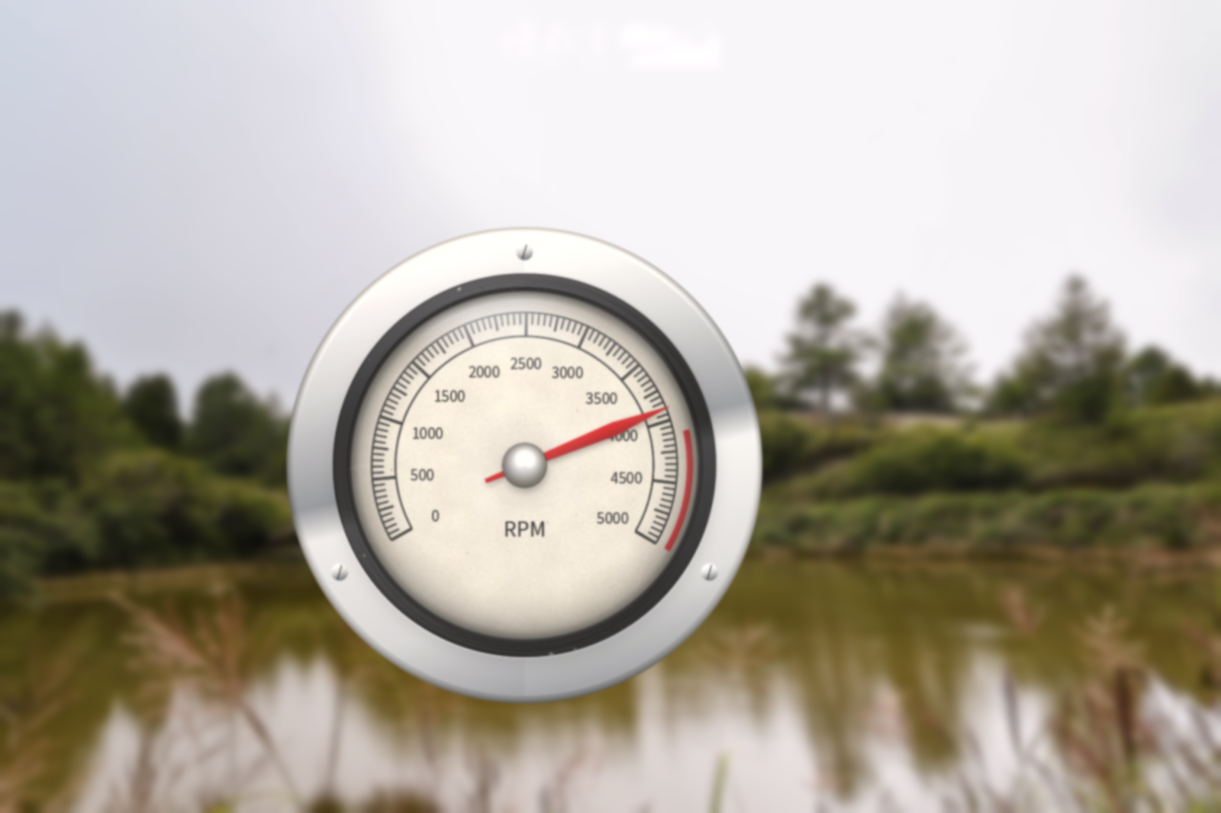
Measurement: 3900 rpm
